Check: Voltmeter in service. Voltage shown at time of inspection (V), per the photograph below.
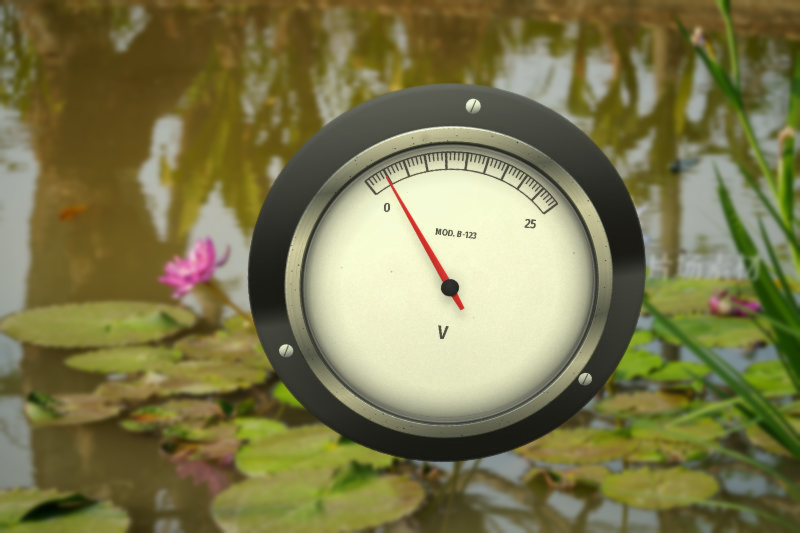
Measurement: 2.5 V
